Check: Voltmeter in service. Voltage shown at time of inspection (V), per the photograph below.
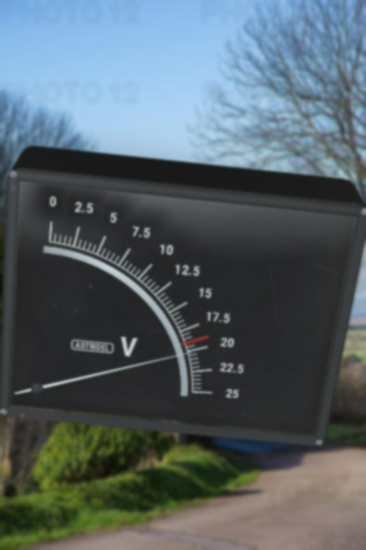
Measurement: 20 V
